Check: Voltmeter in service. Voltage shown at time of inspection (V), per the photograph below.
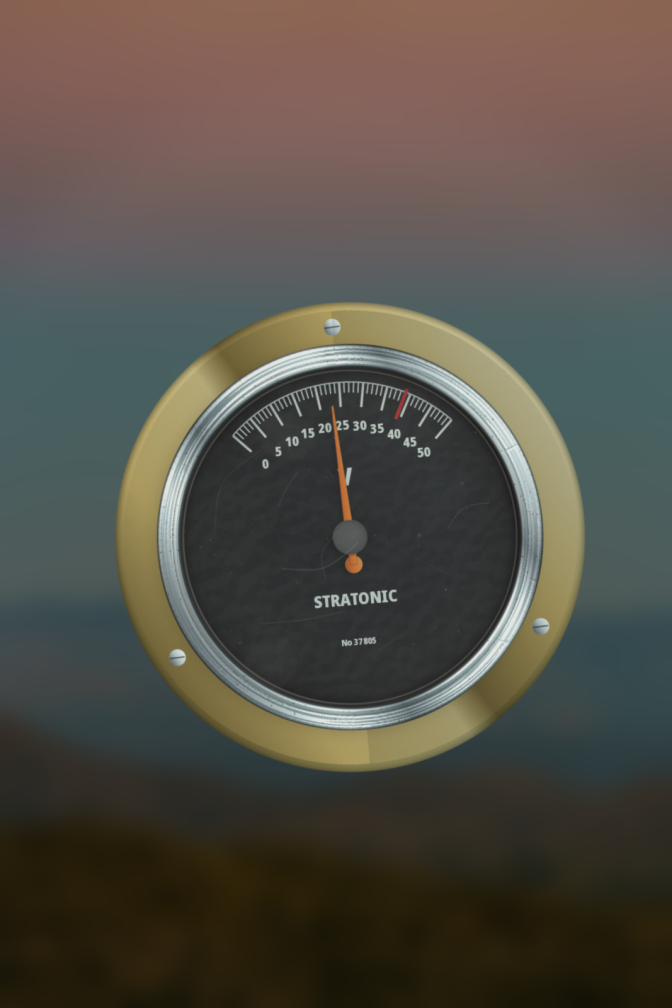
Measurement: 23 V
